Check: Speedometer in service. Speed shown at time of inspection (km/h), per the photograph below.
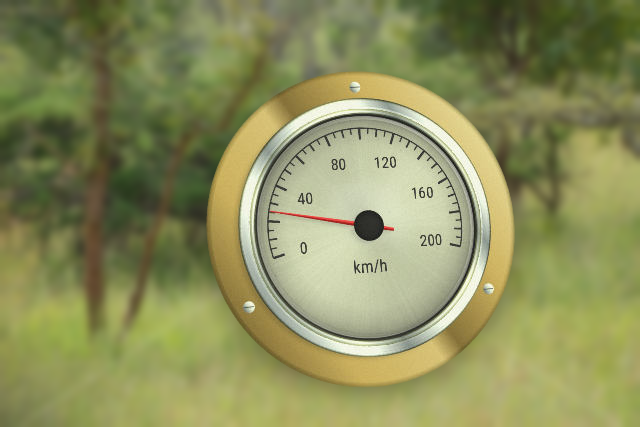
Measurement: 25 km/h
